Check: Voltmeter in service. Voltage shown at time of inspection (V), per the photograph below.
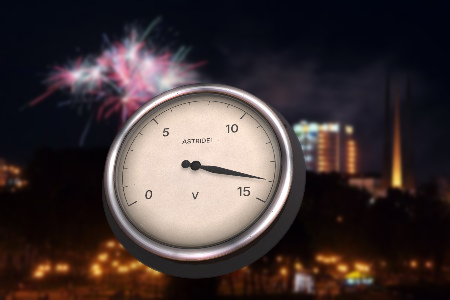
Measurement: 14 V
